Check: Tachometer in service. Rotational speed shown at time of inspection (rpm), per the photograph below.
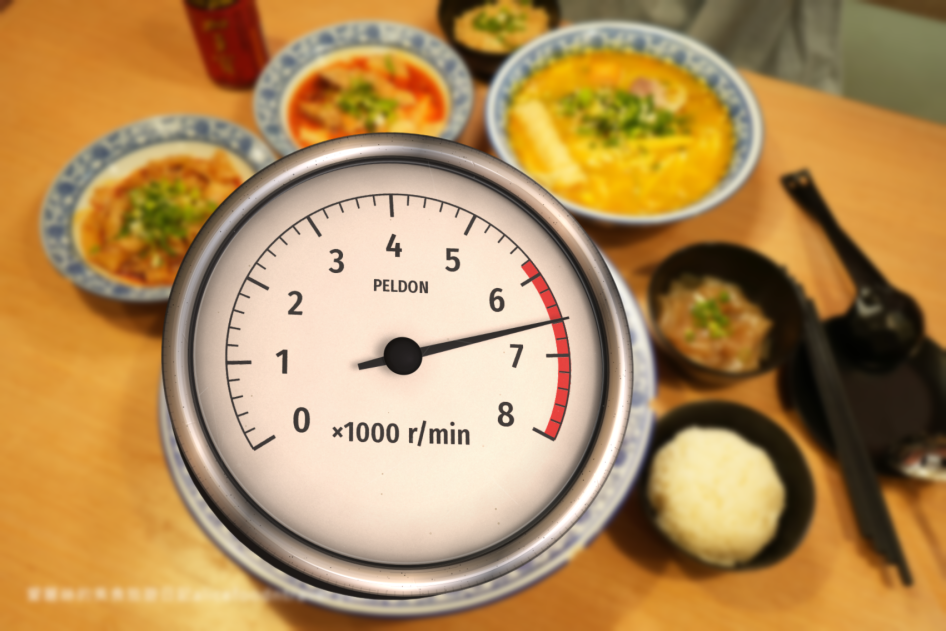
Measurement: 6600 rpm
